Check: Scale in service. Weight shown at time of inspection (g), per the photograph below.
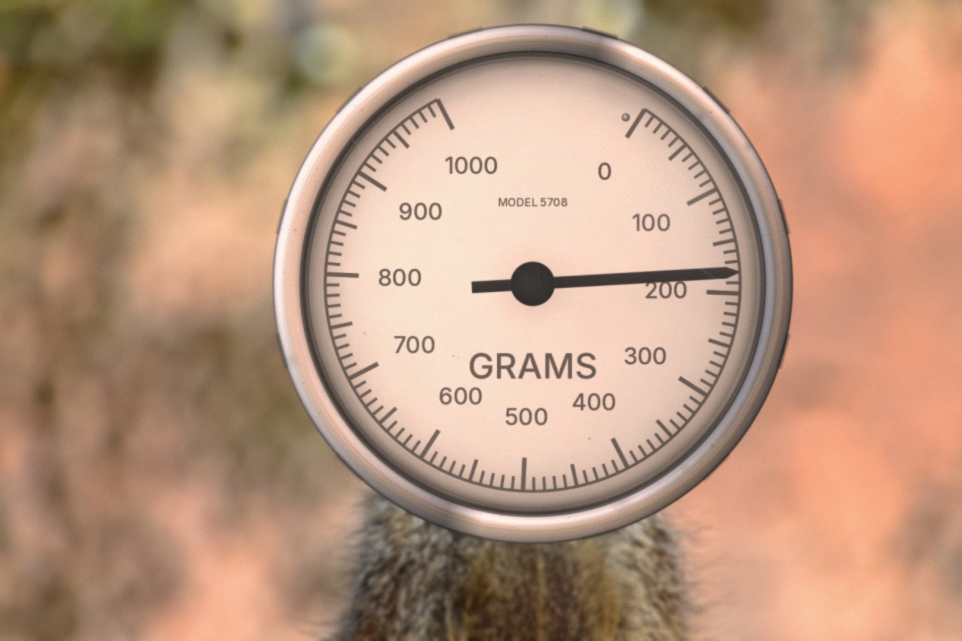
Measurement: 180 g
